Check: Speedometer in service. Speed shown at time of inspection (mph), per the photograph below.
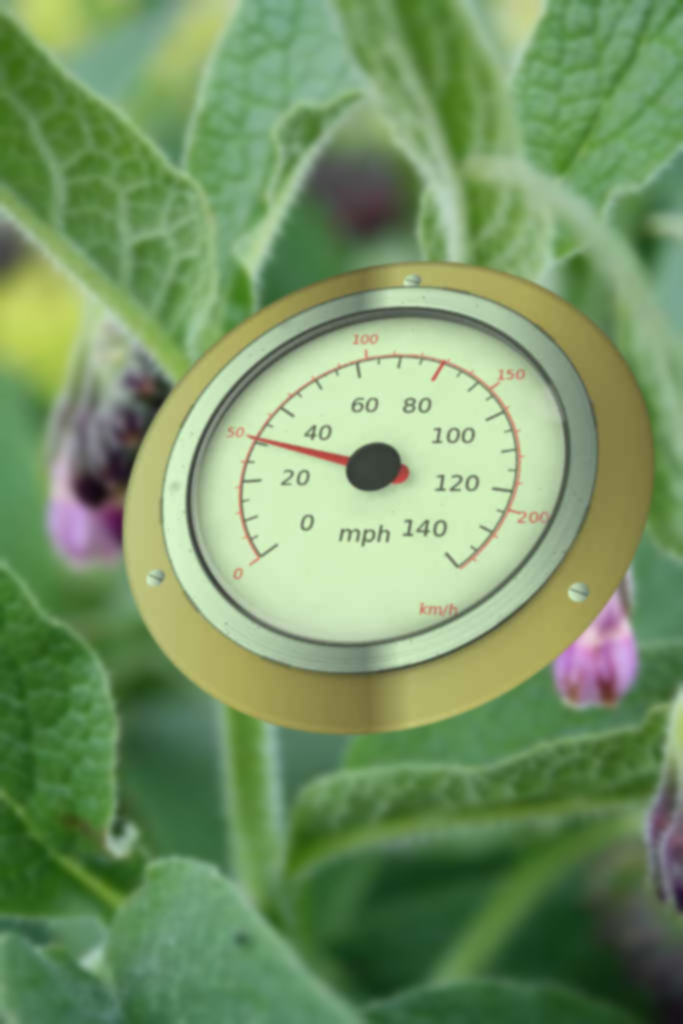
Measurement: 30 mph
